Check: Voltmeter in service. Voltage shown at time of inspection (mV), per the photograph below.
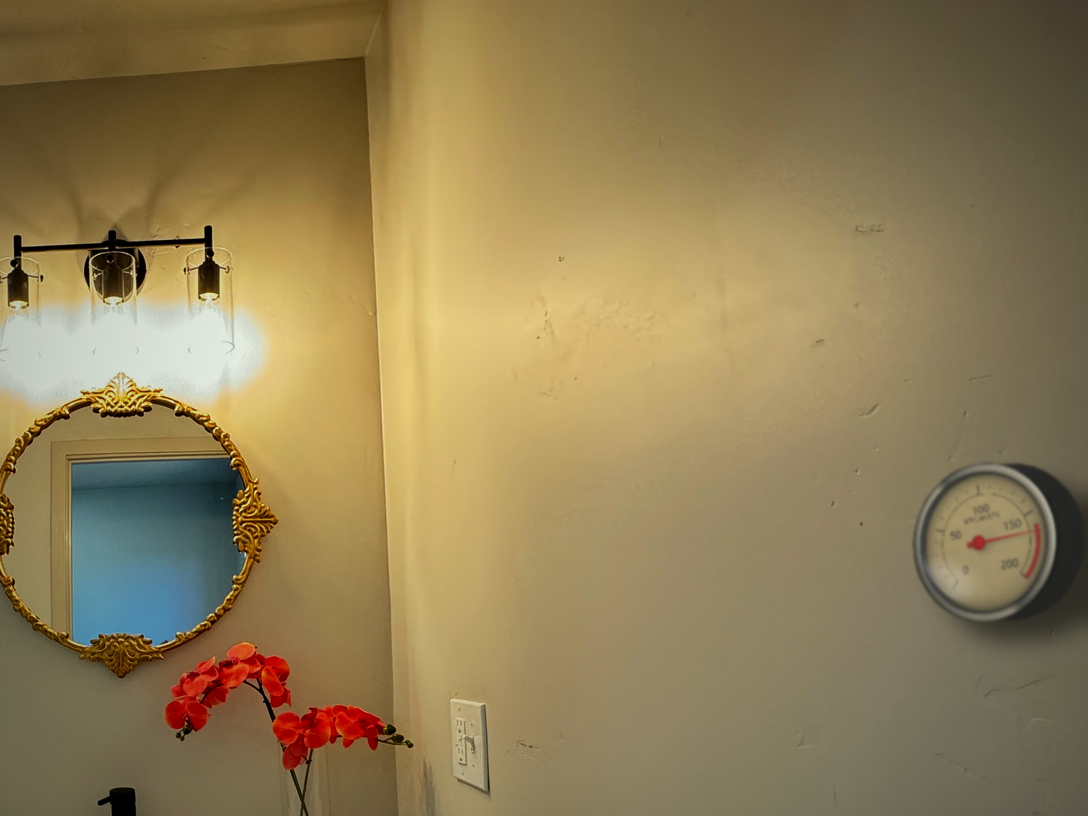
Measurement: 165 mV
